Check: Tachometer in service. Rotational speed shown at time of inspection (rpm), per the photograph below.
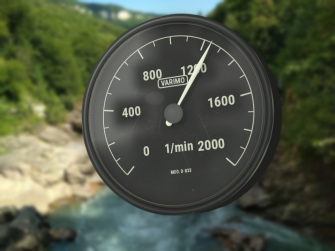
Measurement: 1250 rpm
